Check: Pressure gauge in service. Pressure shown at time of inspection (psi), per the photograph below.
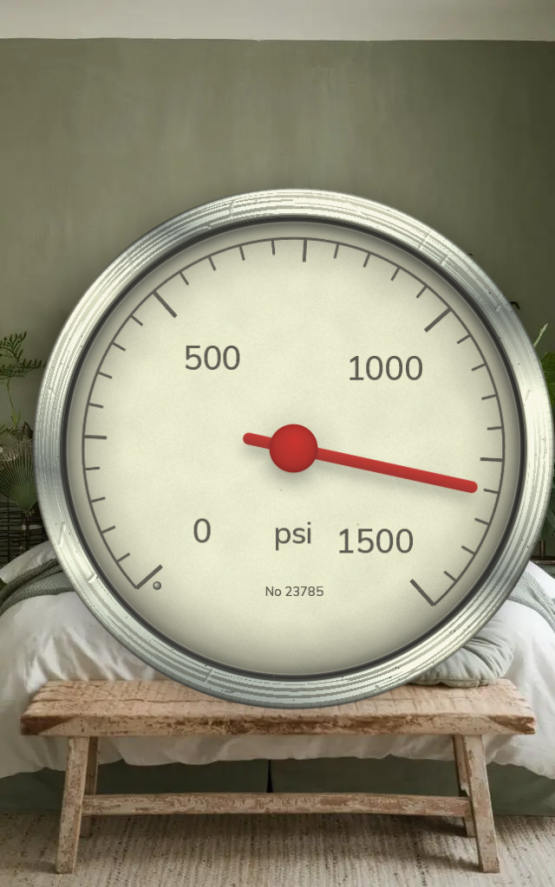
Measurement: 1300 psi
